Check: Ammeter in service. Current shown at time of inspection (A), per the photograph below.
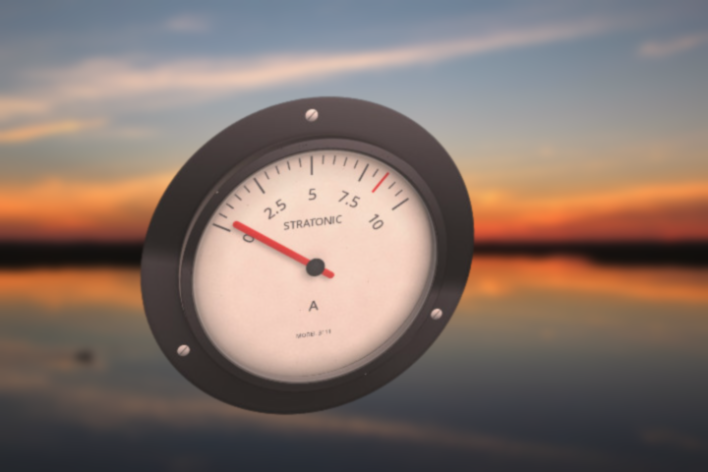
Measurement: 0.5 A
